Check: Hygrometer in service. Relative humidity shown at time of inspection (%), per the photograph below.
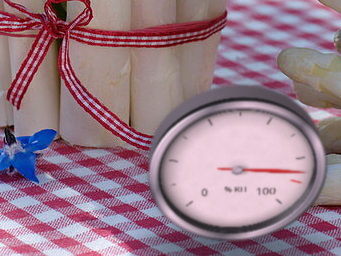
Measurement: 85 %
